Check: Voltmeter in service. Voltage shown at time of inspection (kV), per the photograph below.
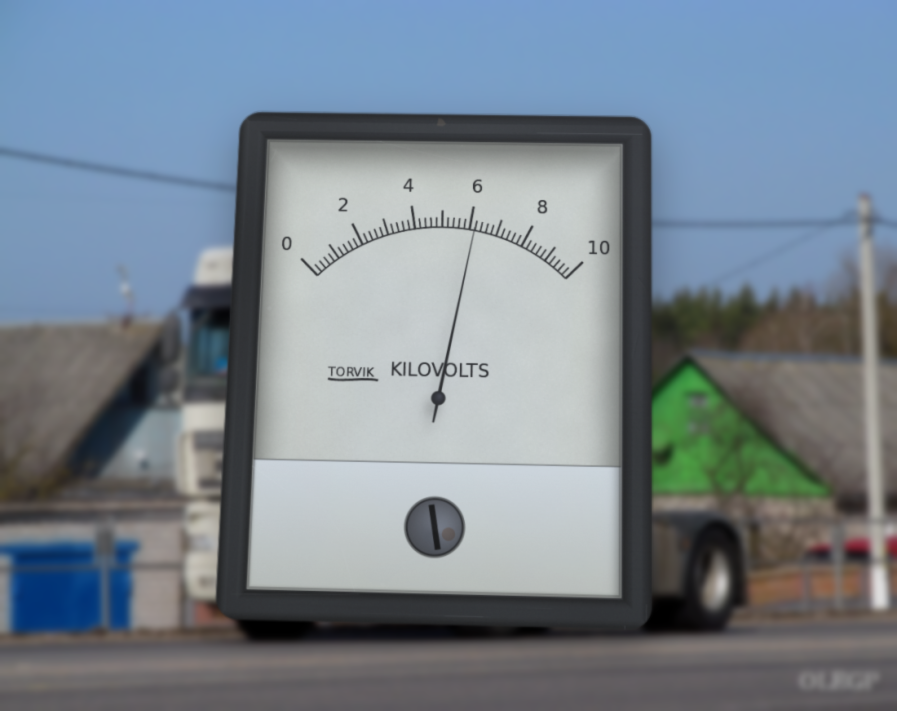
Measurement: 6.2 kV
